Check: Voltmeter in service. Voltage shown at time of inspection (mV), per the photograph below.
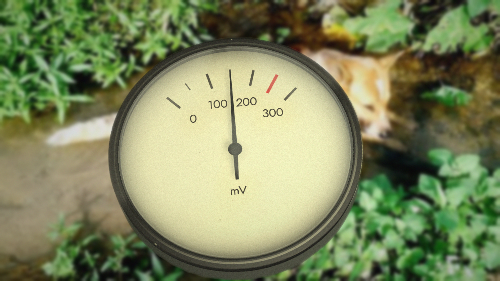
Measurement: 150 mV
